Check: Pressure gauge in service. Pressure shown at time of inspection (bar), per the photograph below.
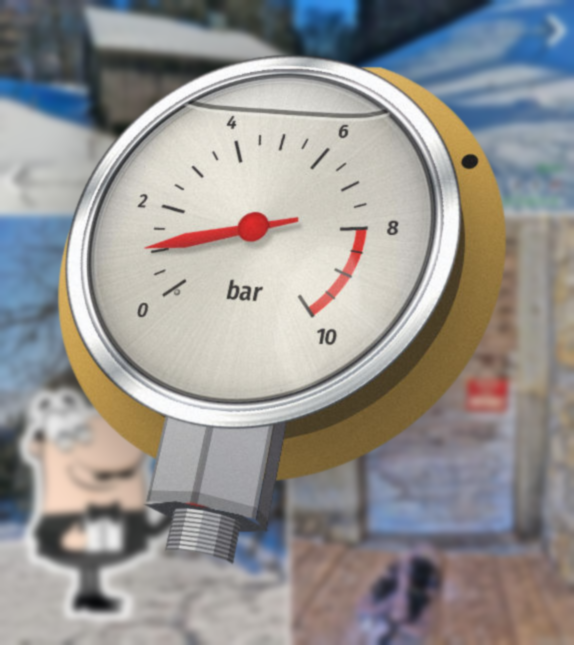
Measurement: 1 bar
